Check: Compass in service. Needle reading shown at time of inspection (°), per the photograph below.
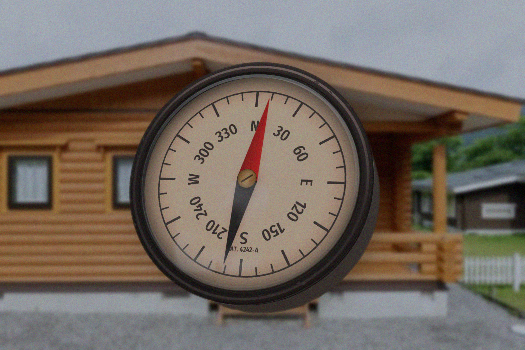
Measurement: 10 °
